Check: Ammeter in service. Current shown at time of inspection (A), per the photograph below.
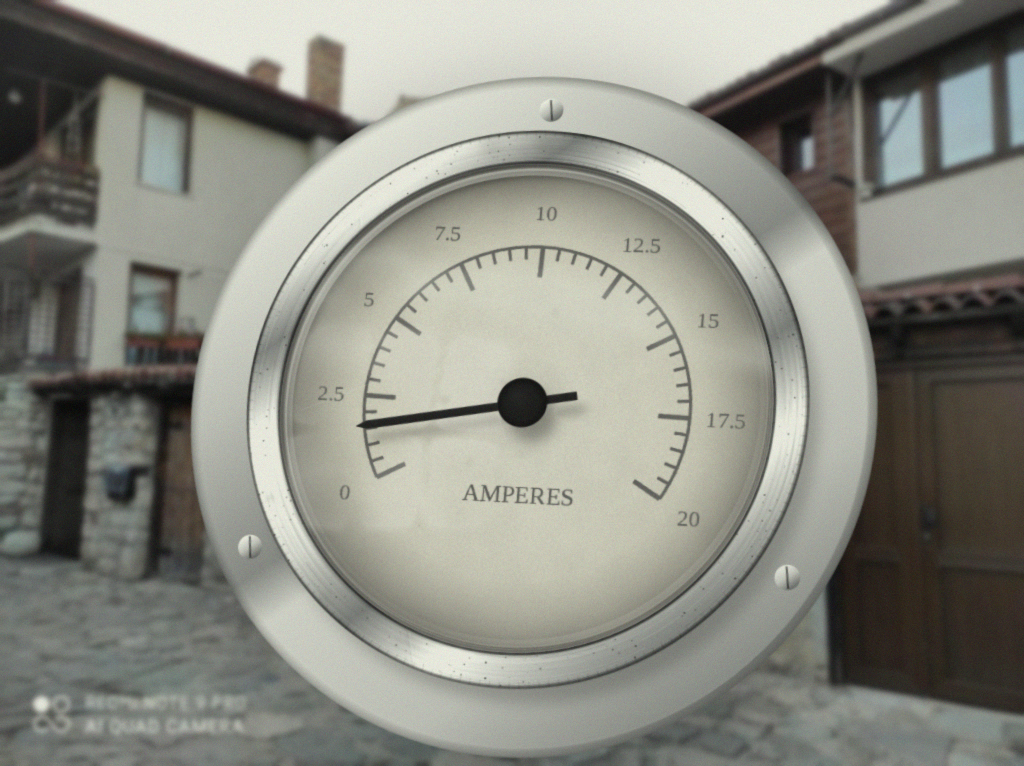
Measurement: 1.5 A
